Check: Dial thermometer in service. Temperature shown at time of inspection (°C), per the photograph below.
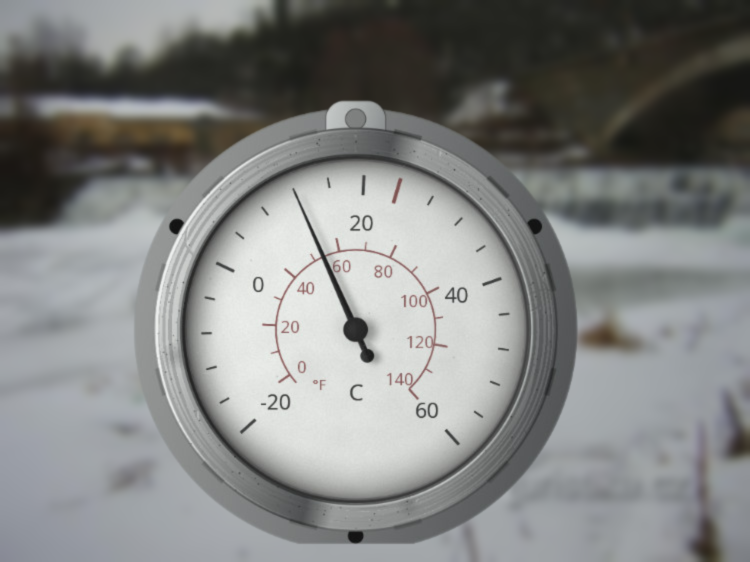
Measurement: 12 °C
